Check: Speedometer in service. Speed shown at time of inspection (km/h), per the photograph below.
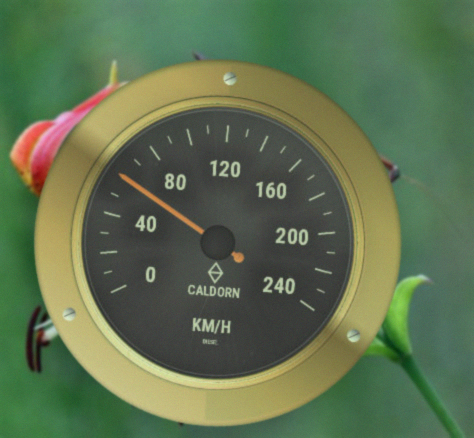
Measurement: 60 km/h
